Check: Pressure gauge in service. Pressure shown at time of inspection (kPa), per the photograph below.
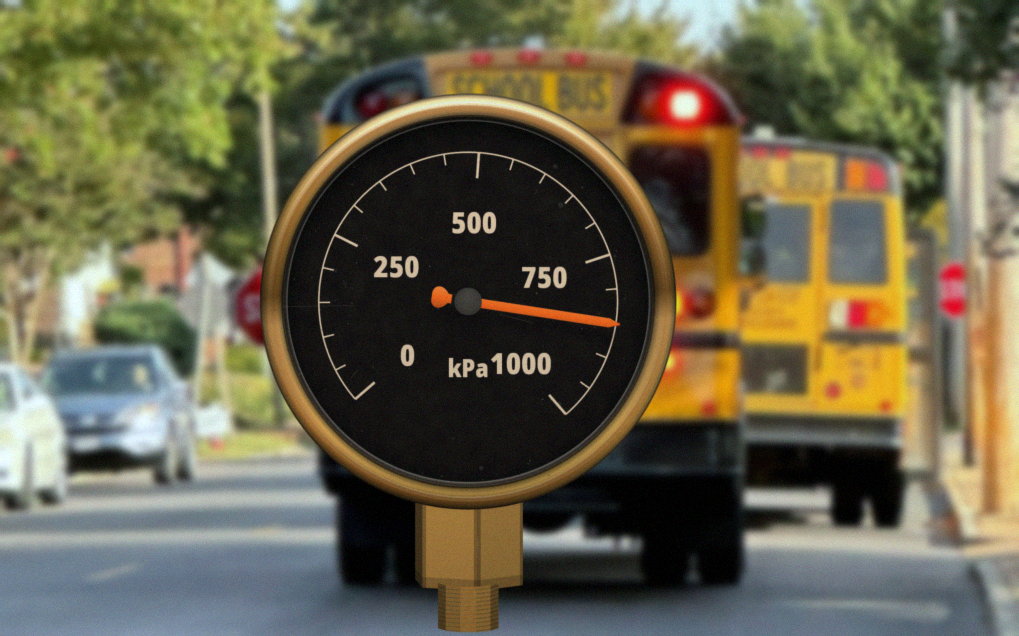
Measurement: 850 kPa
